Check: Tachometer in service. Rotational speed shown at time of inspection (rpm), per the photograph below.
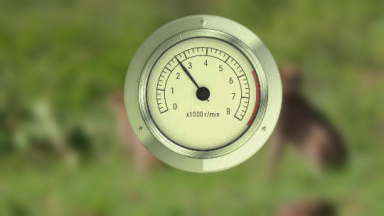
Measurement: 2600 rpm
